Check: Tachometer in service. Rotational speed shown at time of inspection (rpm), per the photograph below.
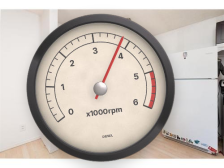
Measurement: 3800 rpm
